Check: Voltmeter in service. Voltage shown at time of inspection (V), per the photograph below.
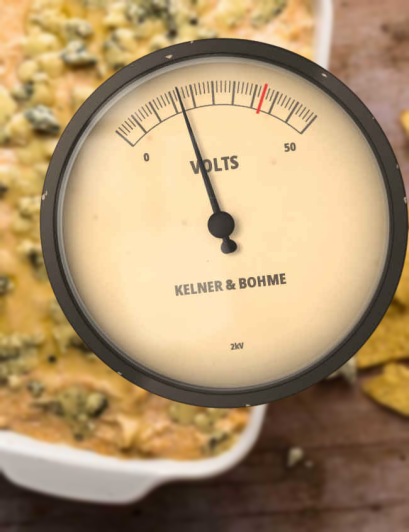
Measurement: 17 V
